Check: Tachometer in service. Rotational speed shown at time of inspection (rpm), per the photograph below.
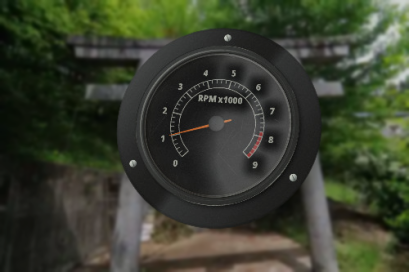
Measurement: 1000 rpm
